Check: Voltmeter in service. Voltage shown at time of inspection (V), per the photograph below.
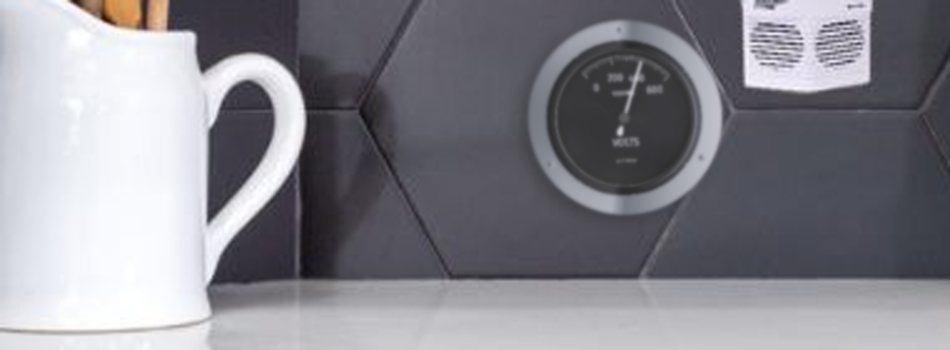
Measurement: 400 V
